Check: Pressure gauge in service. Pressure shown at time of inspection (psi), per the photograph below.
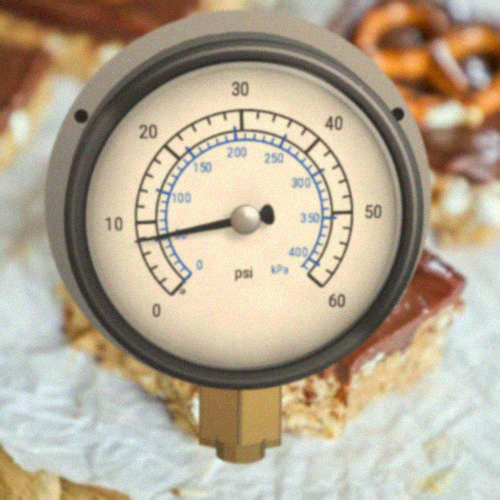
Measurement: 8 psi
